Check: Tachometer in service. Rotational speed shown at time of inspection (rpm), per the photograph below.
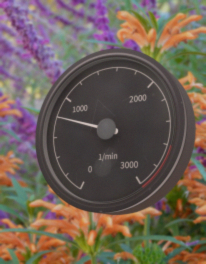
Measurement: 800 rpm
